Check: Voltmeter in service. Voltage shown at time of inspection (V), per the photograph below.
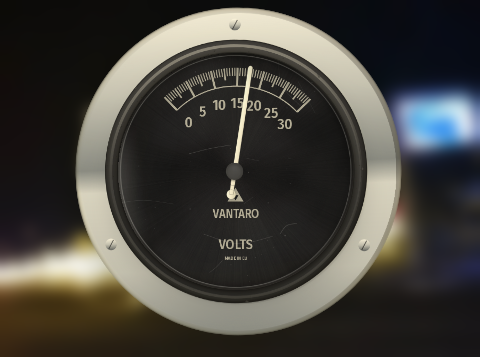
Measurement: 17.5 V
